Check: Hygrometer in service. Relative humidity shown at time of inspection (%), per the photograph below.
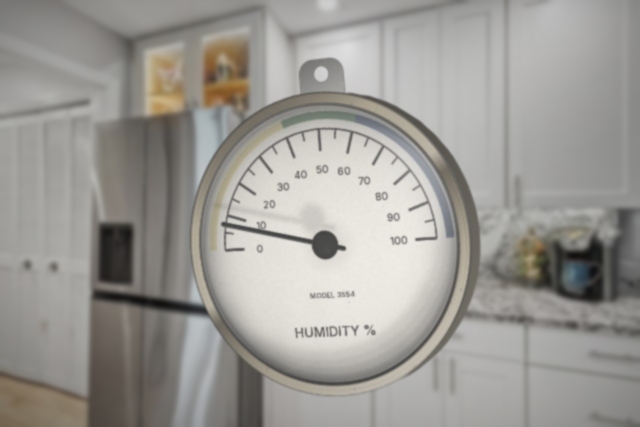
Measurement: 7.5 %
